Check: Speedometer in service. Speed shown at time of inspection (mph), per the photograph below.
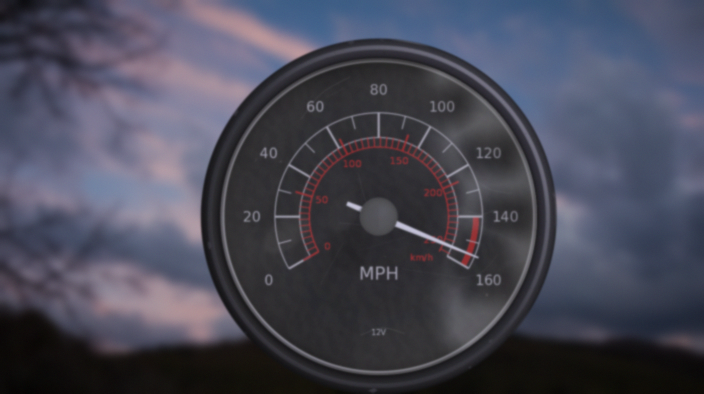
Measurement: 155 mph
